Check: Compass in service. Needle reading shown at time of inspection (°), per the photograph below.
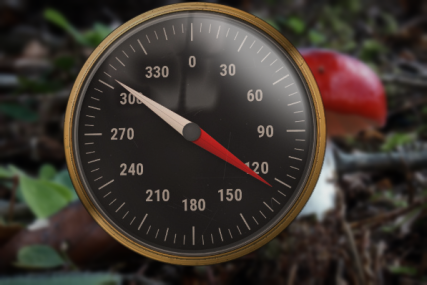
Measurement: 125 °
